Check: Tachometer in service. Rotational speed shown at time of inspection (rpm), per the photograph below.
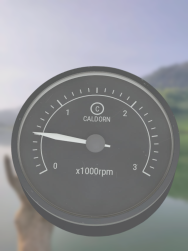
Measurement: 500 rpm
